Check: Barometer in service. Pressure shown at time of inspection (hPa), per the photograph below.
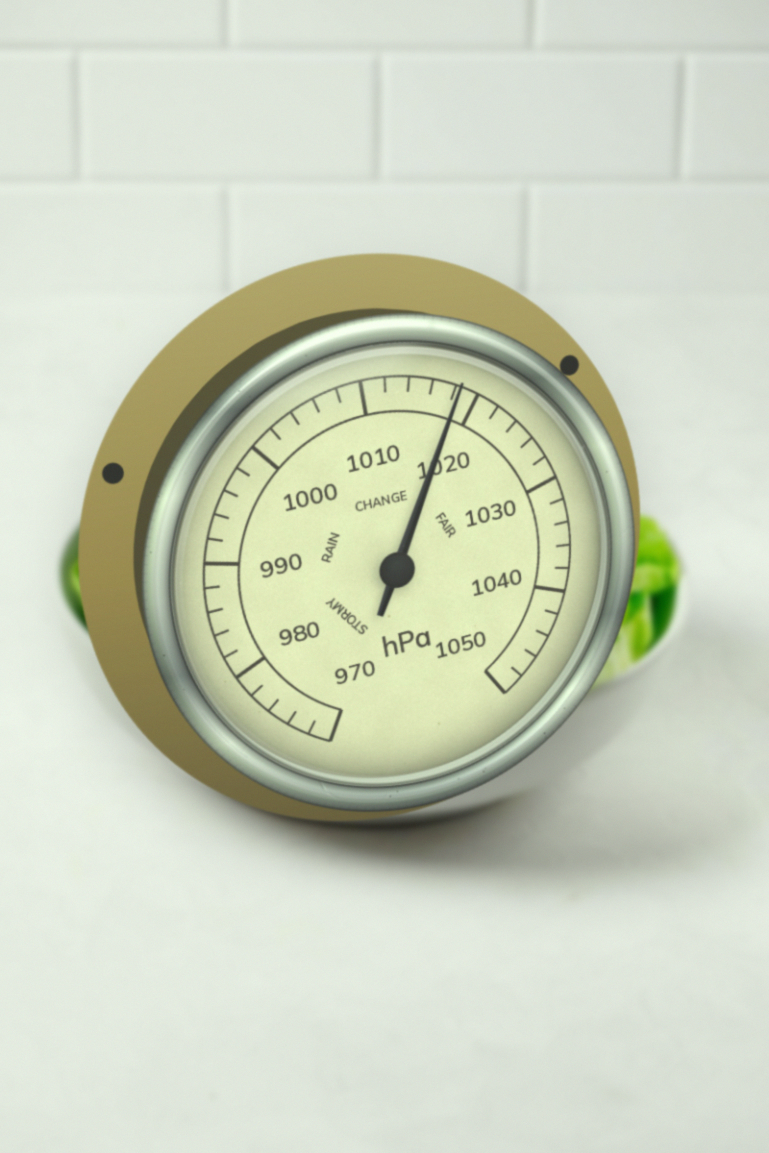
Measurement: 1018 hPa
